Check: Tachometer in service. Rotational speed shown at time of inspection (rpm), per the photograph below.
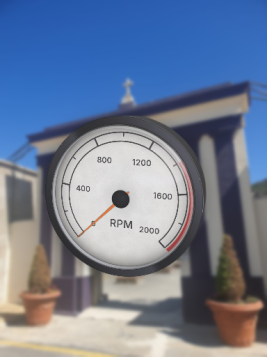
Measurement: 0 rpm
